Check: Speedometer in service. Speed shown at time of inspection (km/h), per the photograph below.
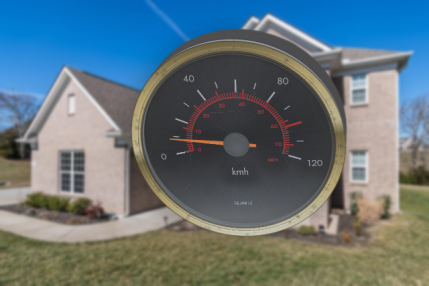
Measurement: 10 km/h
